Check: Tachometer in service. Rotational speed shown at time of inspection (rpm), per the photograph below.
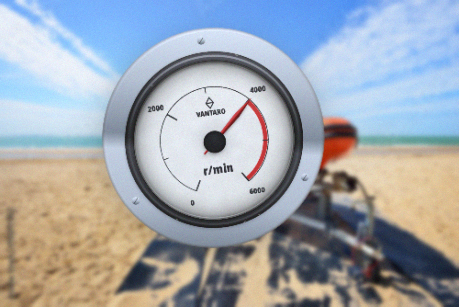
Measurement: 4000 rpm
